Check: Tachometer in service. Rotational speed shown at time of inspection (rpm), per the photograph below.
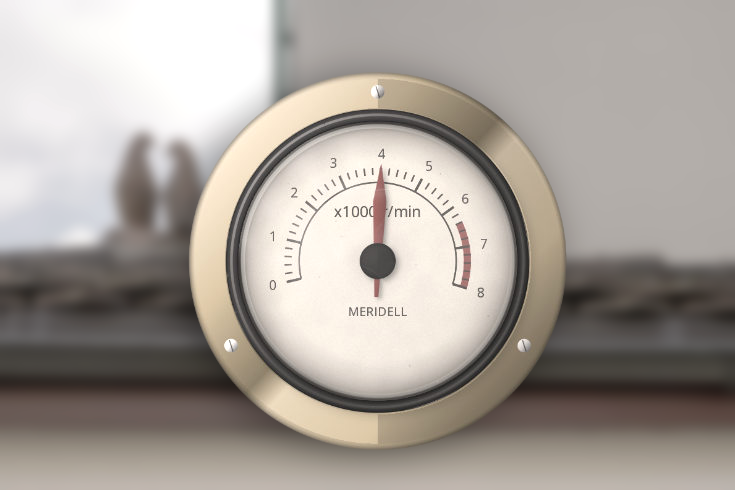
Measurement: 4000 rpm
